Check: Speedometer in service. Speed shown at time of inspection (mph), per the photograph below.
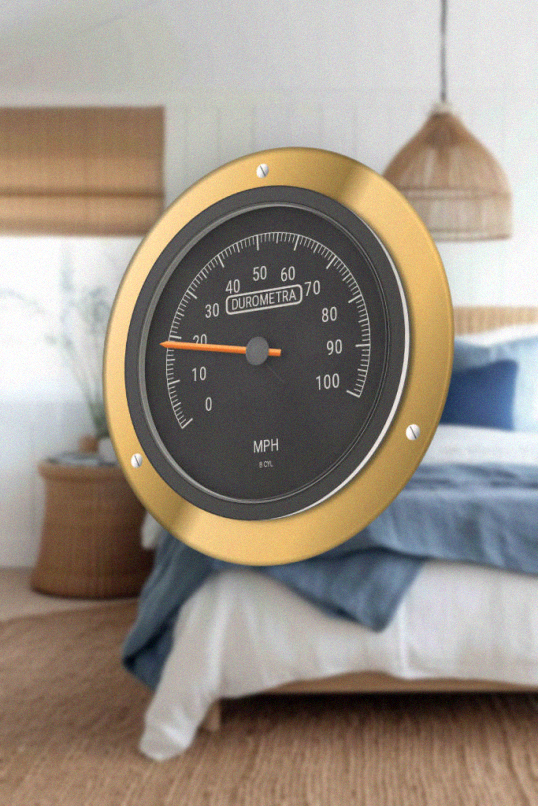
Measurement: 18 mph
